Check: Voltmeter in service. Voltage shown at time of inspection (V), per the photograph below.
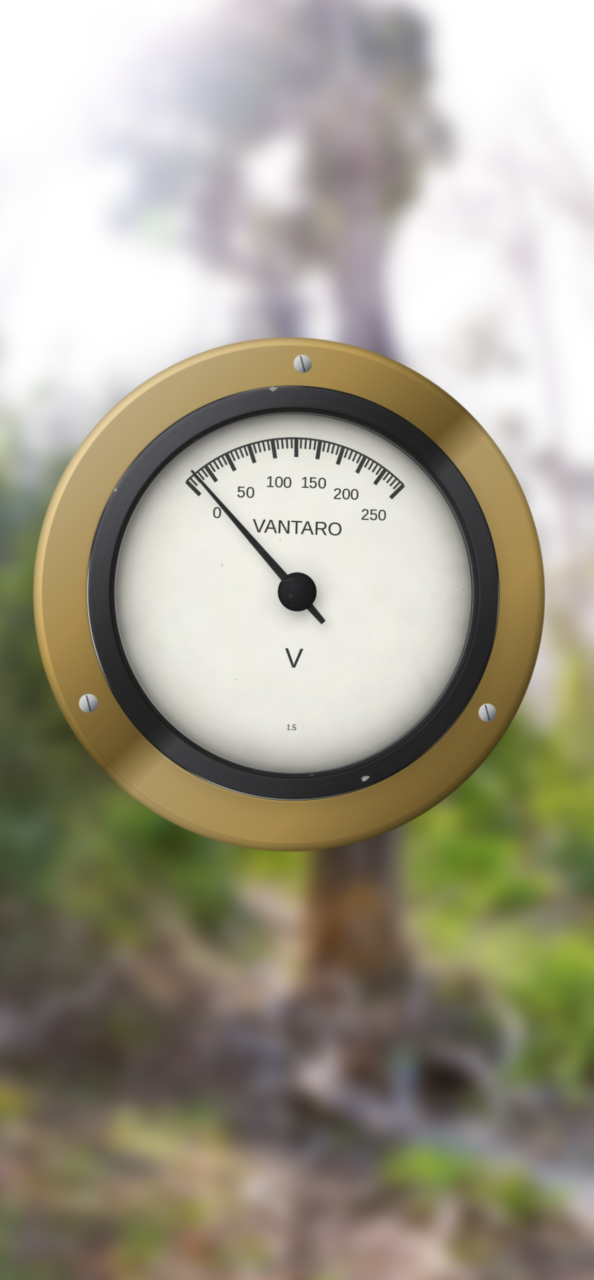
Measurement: 10 V
